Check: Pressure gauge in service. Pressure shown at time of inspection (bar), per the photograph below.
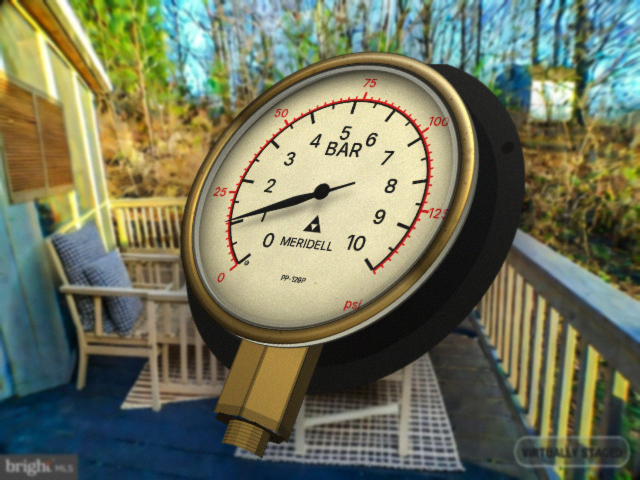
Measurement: 1 bar
